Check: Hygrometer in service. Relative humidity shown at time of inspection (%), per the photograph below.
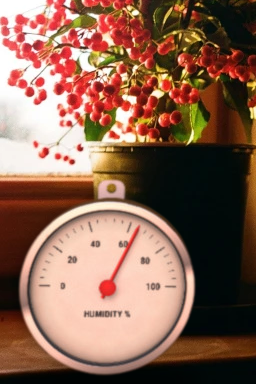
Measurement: 64 %
